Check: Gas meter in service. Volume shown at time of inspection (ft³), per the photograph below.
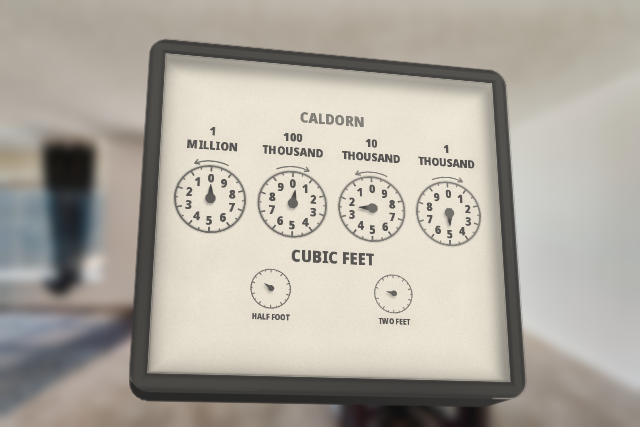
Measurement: 2500 ft³
